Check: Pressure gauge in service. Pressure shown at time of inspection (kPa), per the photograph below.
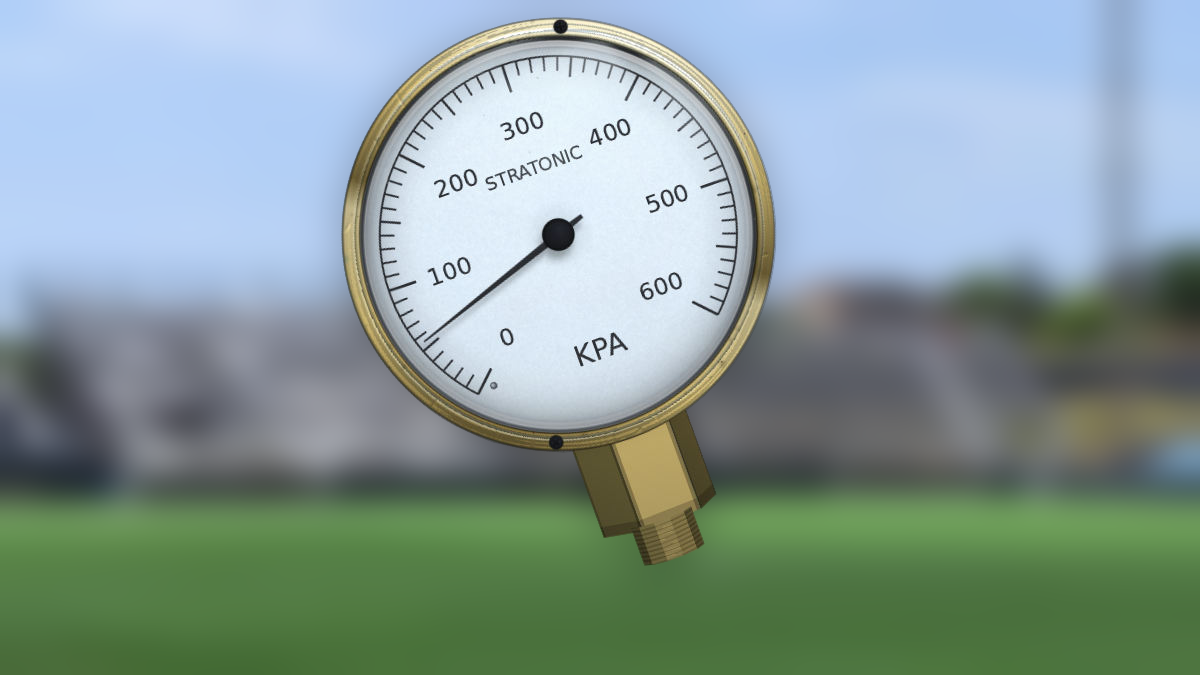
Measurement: 55 kPa
